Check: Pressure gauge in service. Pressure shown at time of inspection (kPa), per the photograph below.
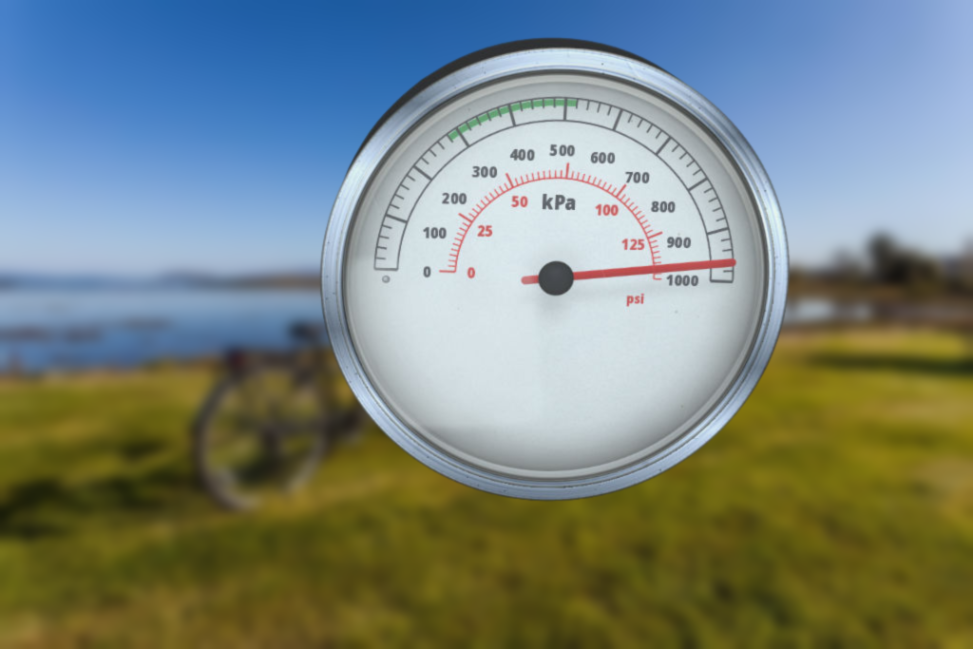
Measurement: 960 kPa
